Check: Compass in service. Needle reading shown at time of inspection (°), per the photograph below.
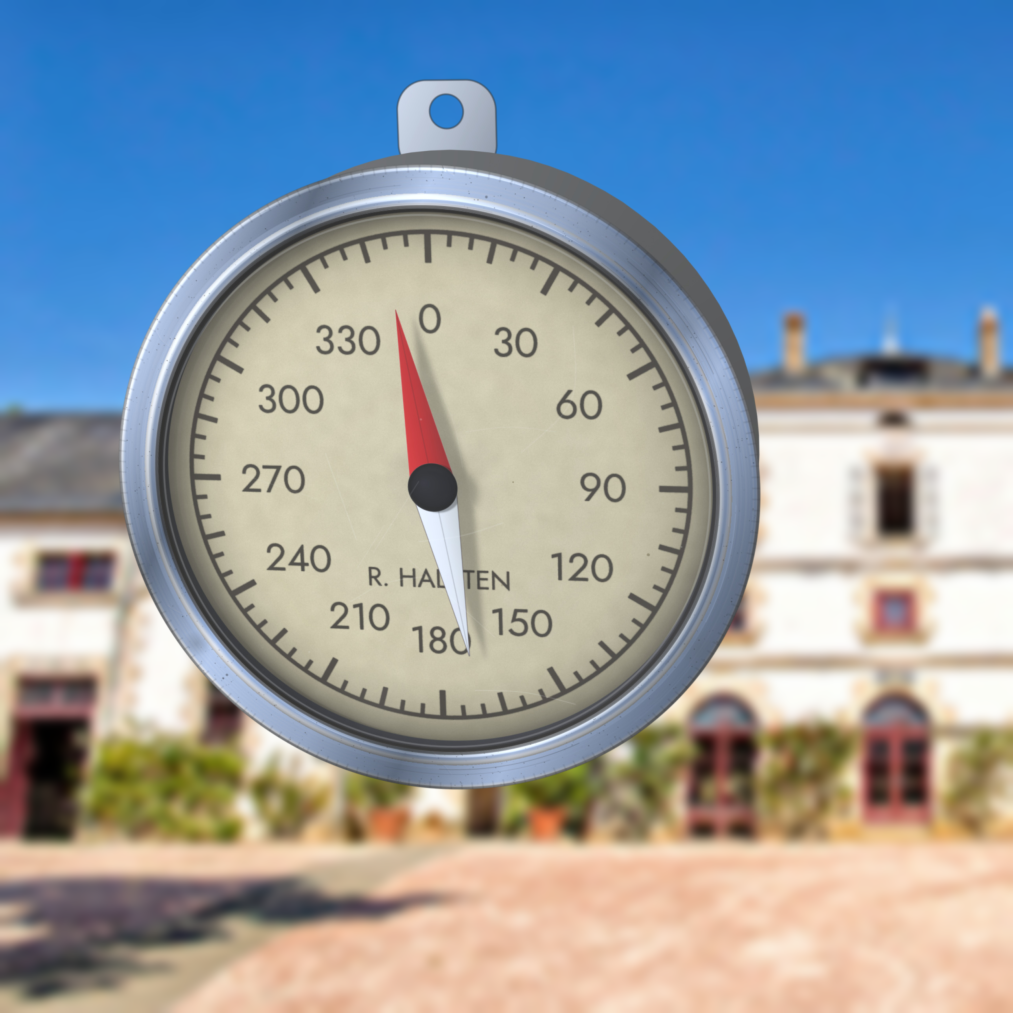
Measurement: 350 °
